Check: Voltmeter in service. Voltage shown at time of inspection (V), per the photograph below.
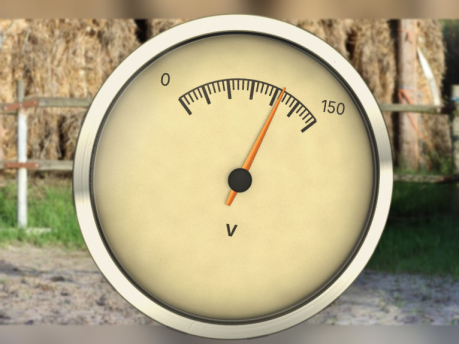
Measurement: 105 V
